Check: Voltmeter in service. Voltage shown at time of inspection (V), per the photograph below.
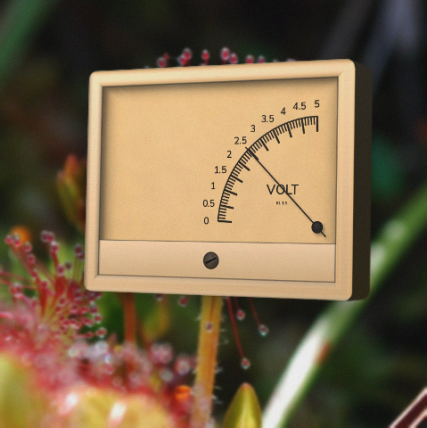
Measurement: 2.5 V
